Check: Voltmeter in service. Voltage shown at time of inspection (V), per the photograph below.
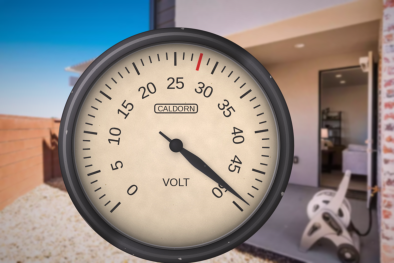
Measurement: 49 V
